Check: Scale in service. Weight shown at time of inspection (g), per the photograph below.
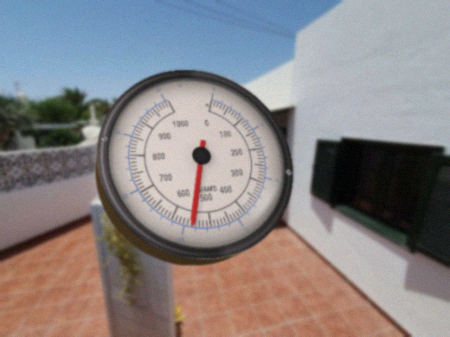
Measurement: 550 g
